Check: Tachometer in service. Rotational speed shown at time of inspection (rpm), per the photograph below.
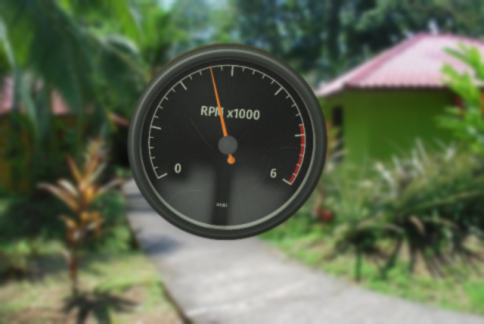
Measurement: 2600 rpm
